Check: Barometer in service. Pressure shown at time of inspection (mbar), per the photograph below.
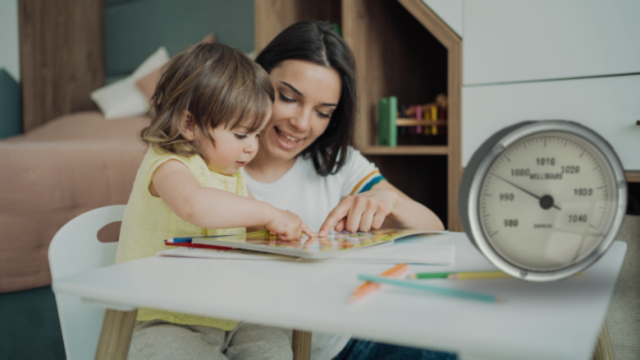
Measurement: 995 mbar
